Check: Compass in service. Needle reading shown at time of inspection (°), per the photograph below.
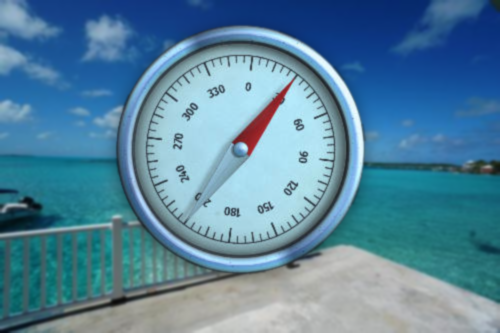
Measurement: 30 °
